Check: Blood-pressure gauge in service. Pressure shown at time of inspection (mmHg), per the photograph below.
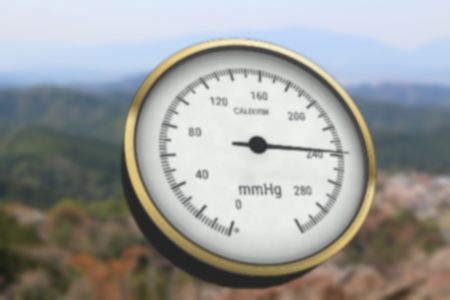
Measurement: 240 mmHg
